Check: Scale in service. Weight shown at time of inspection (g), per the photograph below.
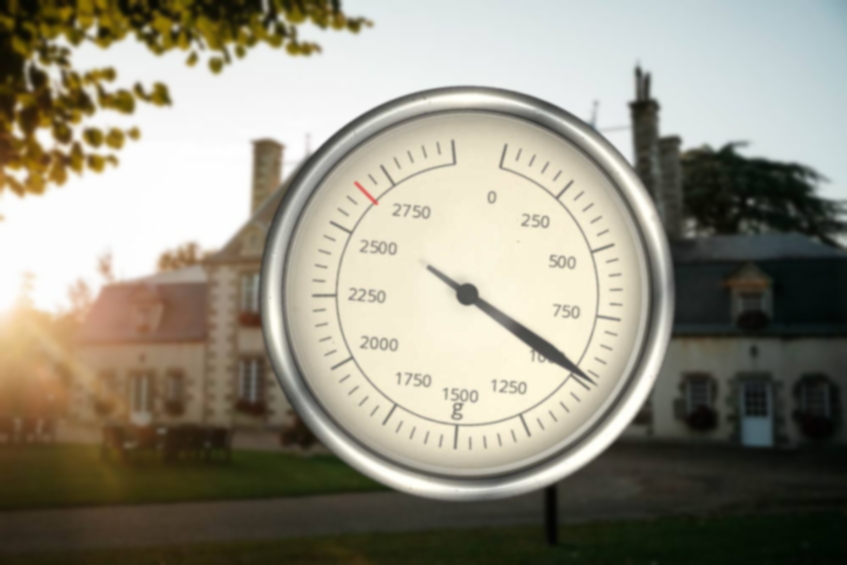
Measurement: 975 g
